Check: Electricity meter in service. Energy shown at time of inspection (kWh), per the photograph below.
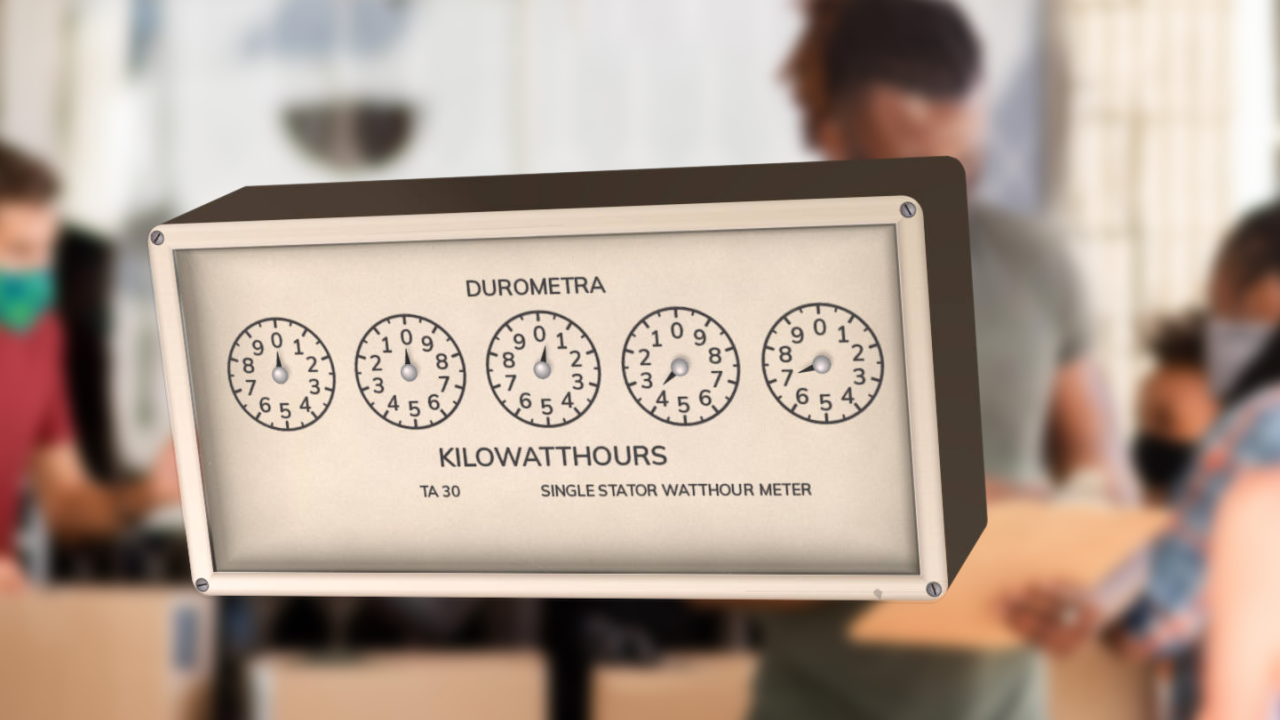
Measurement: 37 kWh
